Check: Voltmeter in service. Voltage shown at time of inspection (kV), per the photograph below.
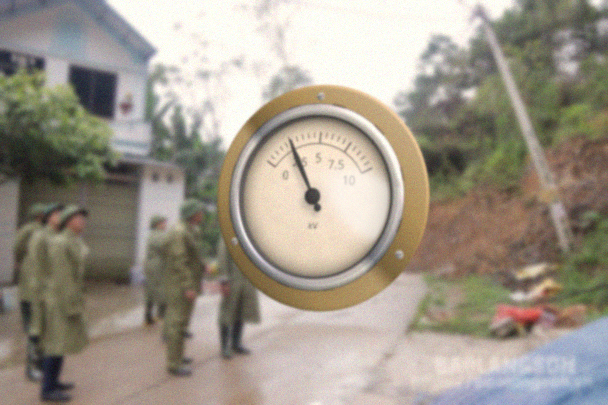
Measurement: 2.5 kV
